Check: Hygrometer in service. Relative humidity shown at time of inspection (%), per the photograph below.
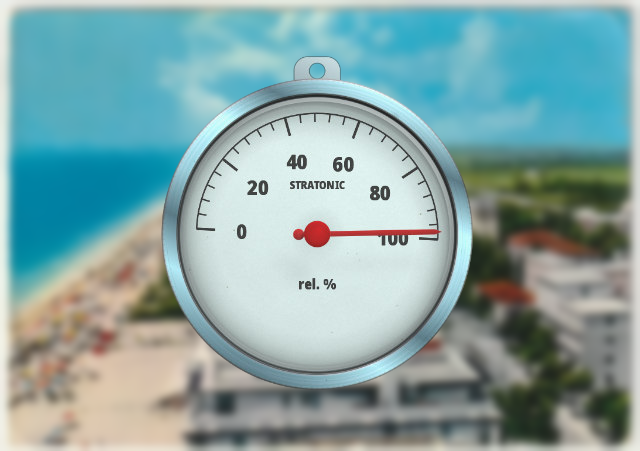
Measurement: 98 %
